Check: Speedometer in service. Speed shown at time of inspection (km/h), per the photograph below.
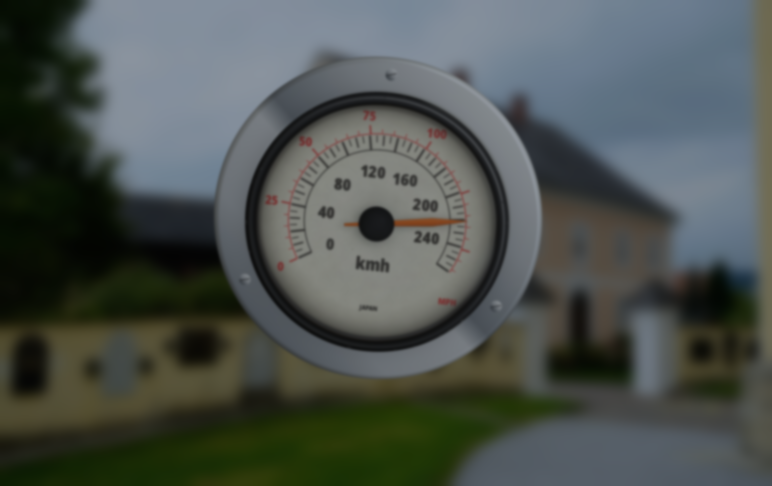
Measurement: 220 km/h
